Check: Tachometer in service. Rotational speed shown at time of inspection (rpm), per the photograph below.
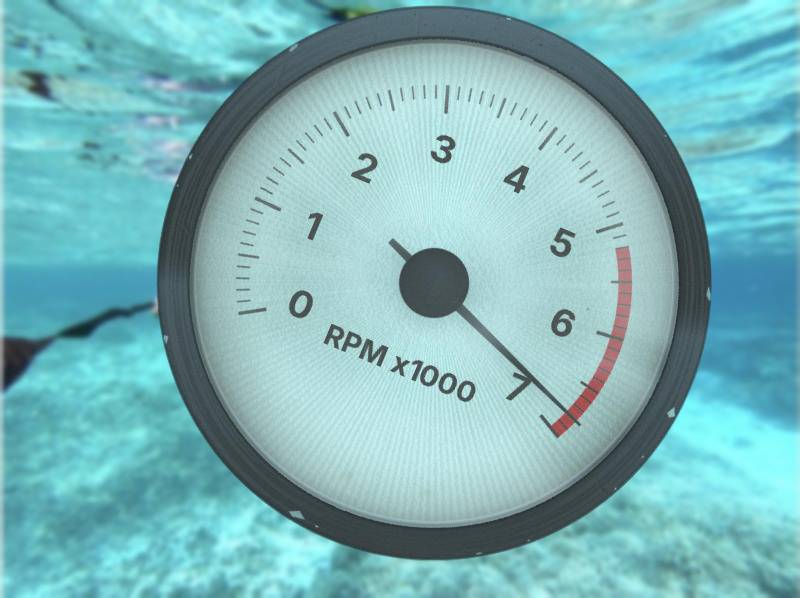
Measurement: 6800 rpm
